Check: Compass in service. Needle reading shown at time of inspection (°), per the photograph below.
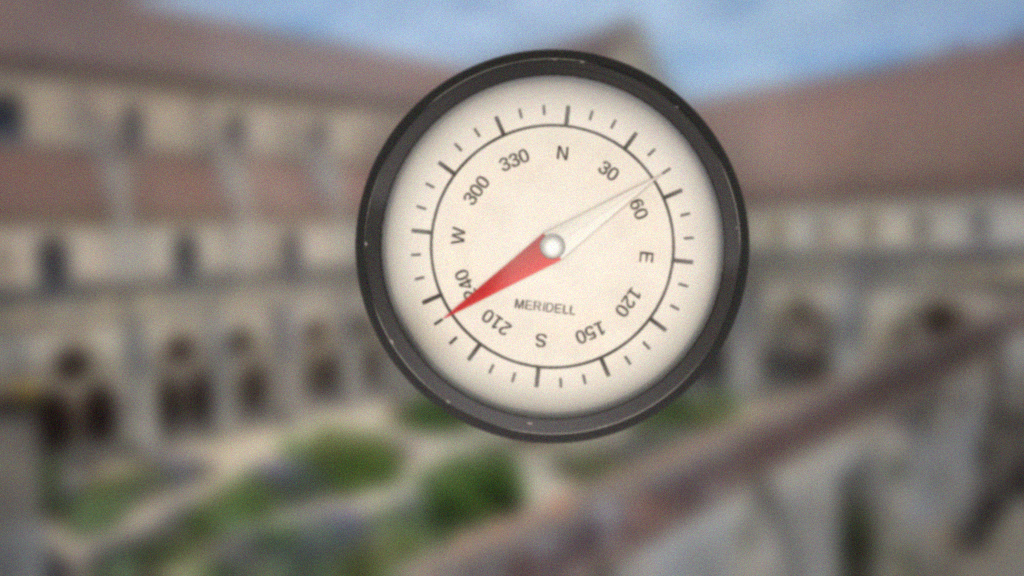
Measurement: 230 °
